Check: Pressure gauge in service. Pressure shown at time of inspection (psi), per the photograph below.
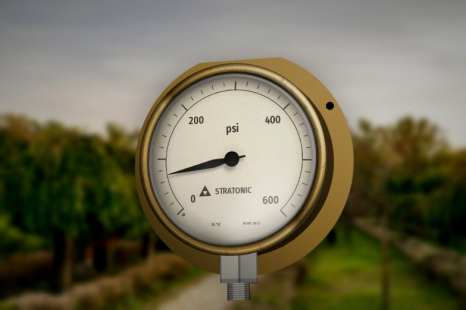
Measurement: 70 psi
